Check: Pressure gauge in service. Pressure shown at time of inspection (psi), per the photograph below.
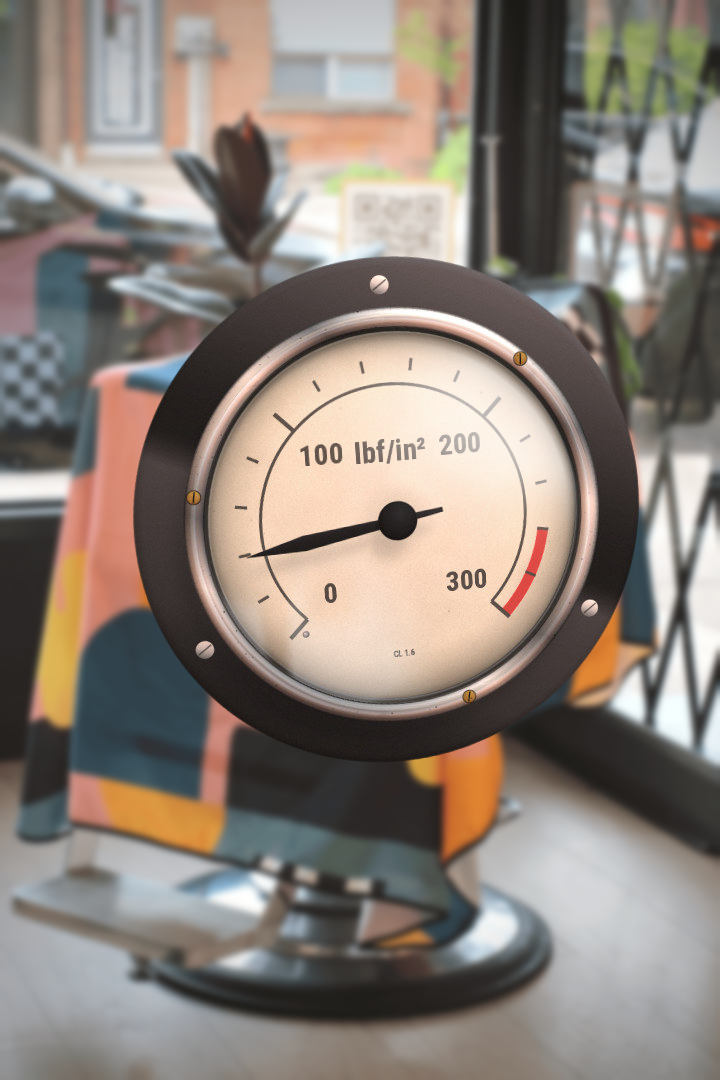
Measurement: 40 psi
